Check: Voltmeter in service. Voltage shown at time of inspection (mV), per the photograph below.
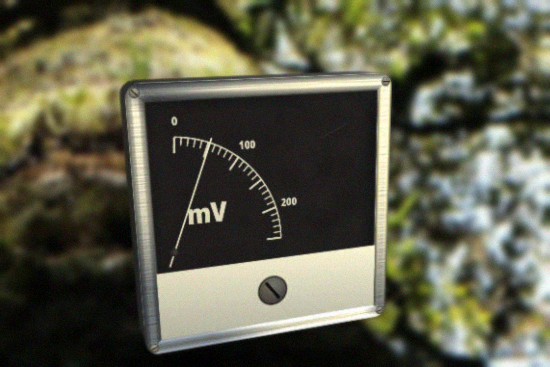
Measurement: 50 mV
